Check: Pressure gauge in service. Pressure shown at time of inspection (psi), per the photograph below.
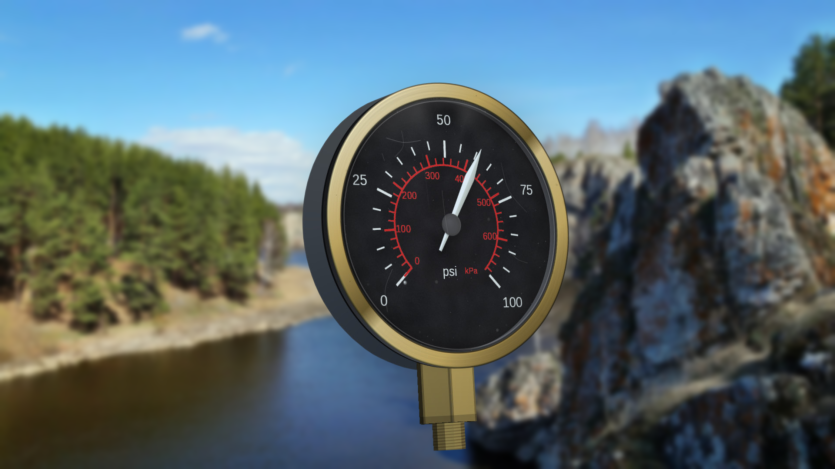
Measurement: 60 psi
